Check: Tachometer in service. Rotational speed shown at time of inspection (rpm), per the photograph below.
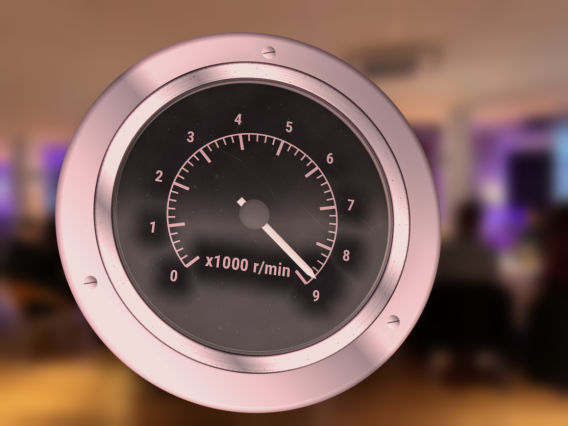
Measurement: 8800 rpm
